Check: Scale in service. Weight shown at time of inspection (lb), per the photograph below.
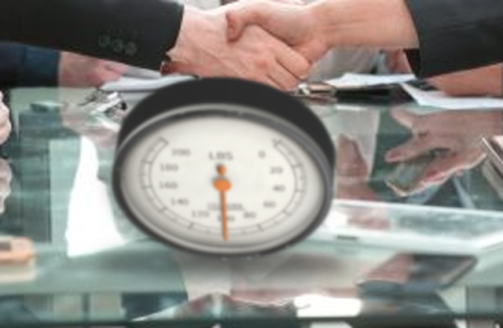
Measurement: 100 lb
